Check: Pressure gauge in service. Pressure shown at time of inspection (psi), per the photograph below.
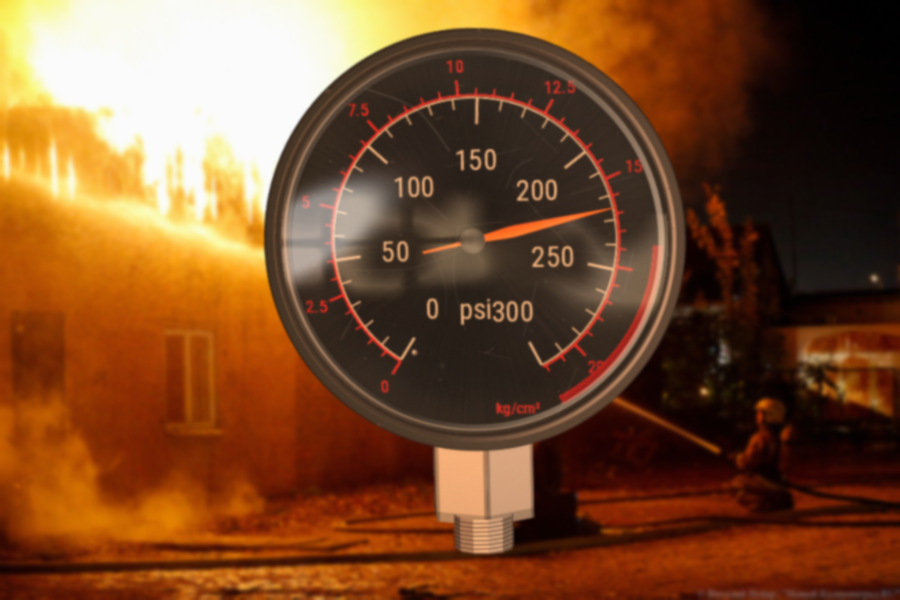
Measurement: 225 psi
